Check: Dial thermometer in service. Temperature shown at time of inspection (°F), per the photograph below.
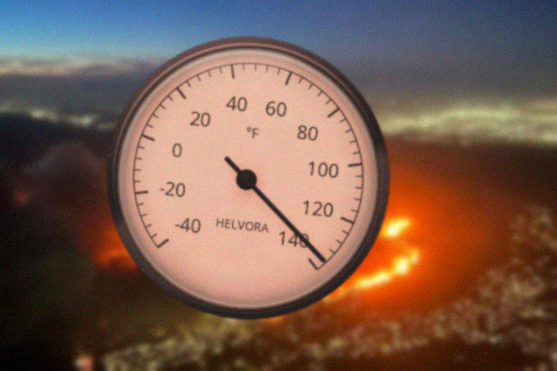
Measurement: 136 °F
